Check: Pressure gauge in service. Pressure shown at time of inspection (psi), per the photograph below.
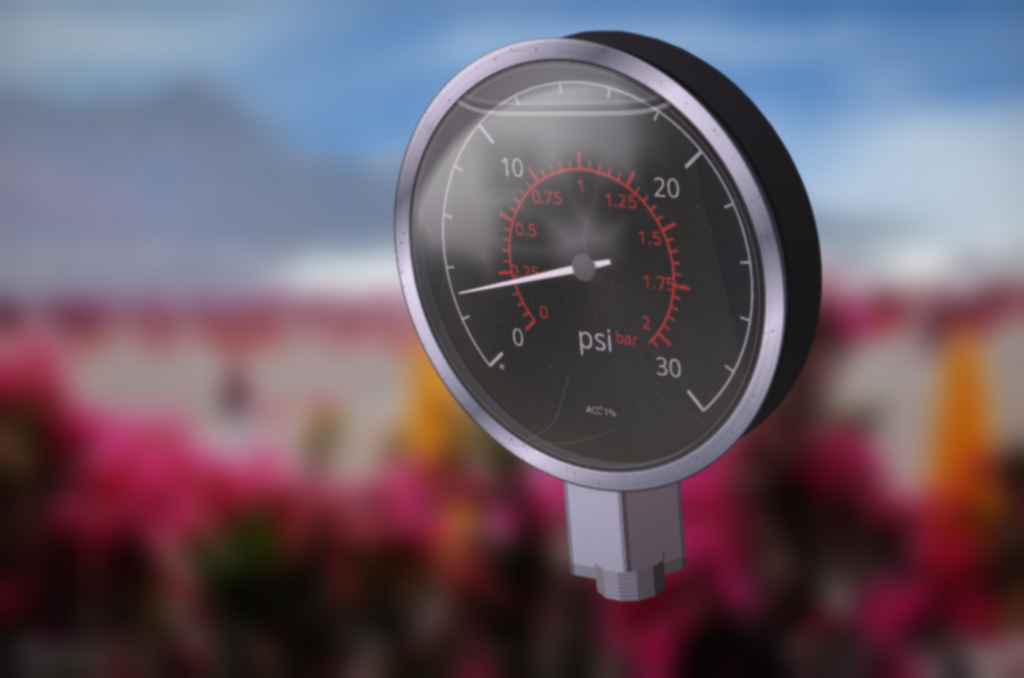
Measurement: 3 psi
